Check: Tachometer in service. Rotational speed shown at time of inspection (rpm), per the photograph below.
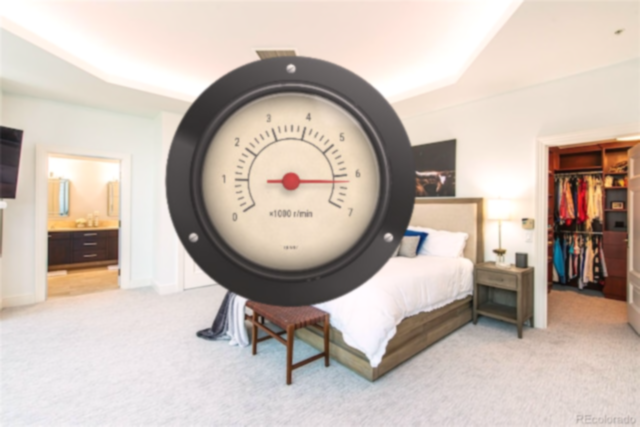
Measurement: 6200 rpm
